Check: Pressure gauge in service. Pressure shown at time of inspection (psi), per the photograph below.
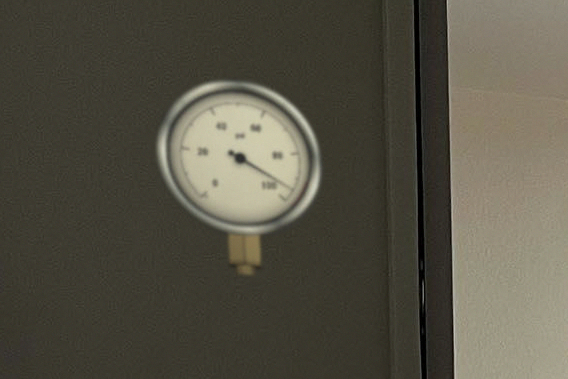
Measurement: 95 psi
